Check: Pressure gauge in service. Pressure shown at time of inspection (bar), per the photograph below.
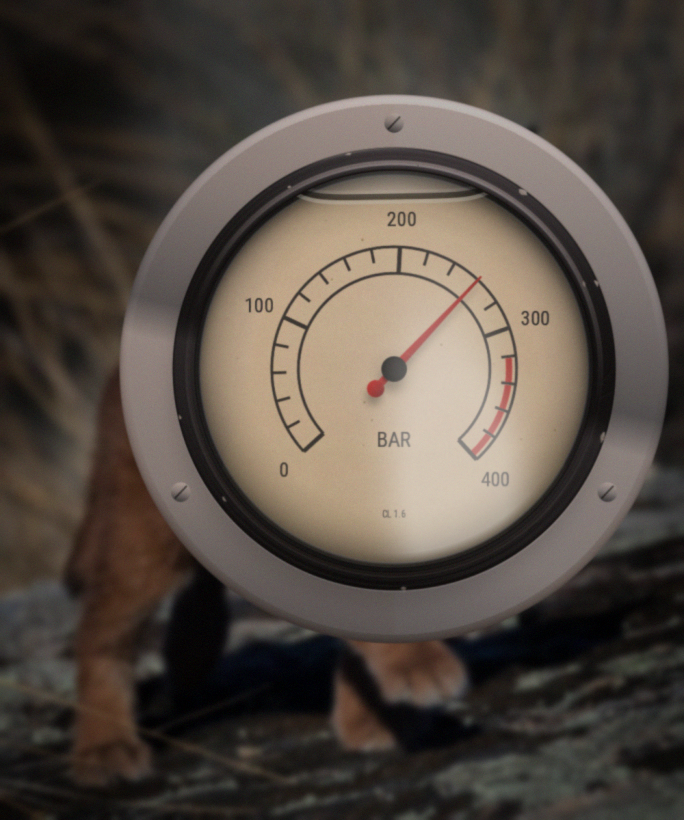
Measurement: 260 bar
